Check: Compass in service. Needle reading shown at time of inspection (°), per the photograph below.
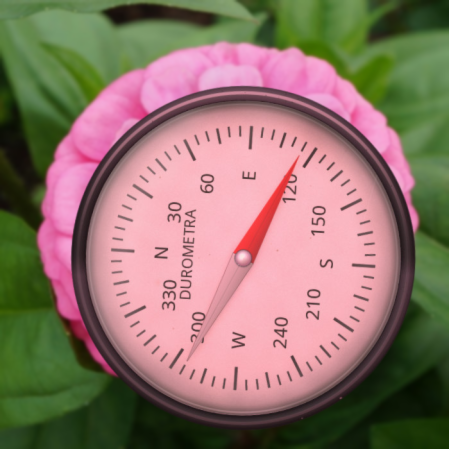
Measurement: 115 °
